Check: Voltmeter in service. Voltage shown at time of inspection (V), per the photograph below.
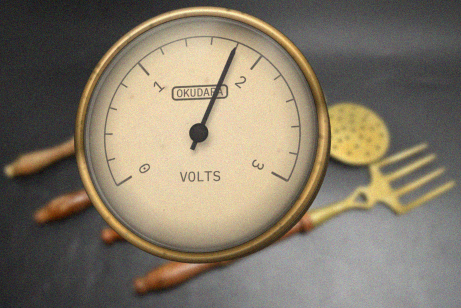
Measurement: 1.8 V
